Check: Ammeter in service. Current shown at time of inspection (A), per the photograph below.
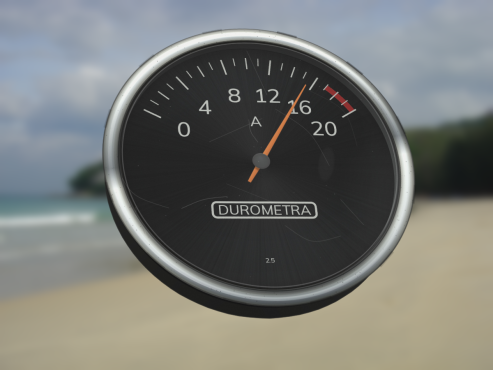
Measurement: 15.5 A
